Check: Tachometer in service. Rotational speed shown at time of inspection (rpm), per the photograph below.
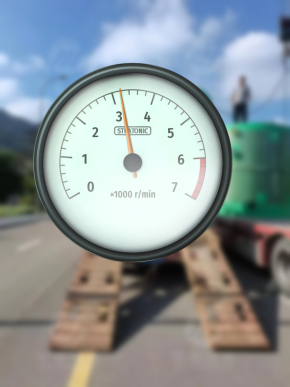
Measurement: 3200 rpm
